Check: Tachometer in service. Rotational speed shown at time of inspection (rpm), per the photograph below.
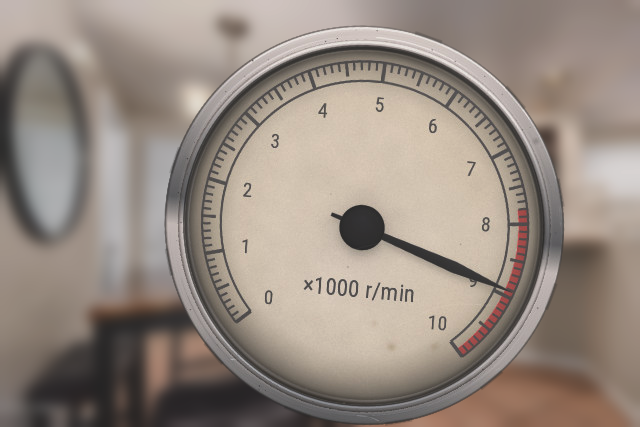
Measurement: 8900 rpm
